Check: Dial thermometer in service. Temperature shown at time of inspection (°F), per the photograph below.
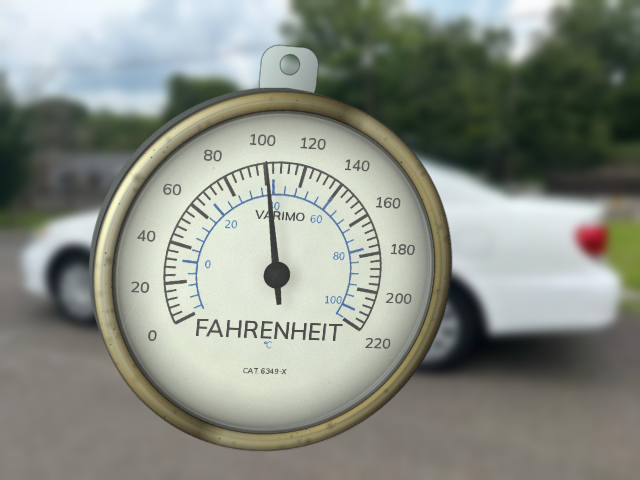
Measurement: 100 °F
